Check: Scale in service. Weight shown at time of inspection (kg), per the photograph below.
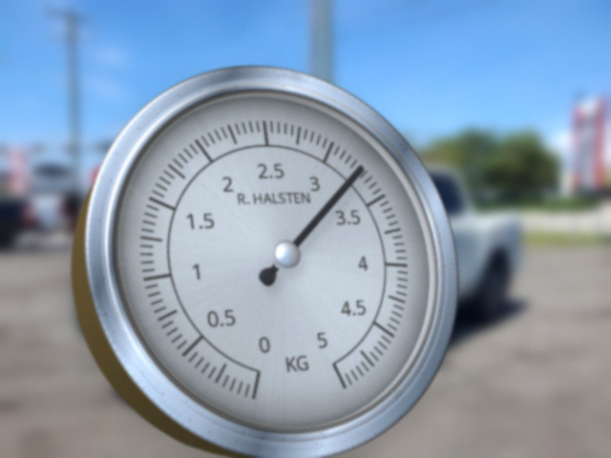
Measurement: 3.25 kg
